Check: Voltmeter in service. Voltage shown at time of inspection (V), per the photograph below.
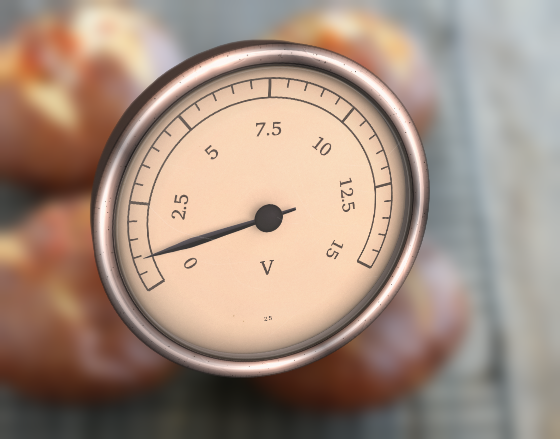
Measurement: 1 V
